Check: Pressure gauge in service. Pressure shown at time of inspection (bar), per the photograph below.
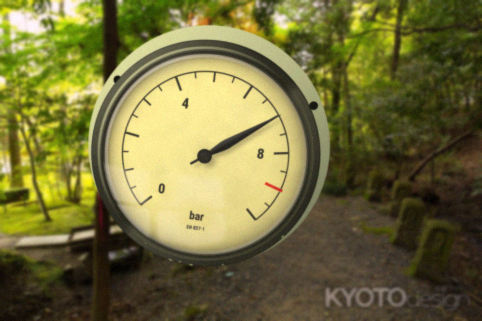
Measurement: 7 bar
